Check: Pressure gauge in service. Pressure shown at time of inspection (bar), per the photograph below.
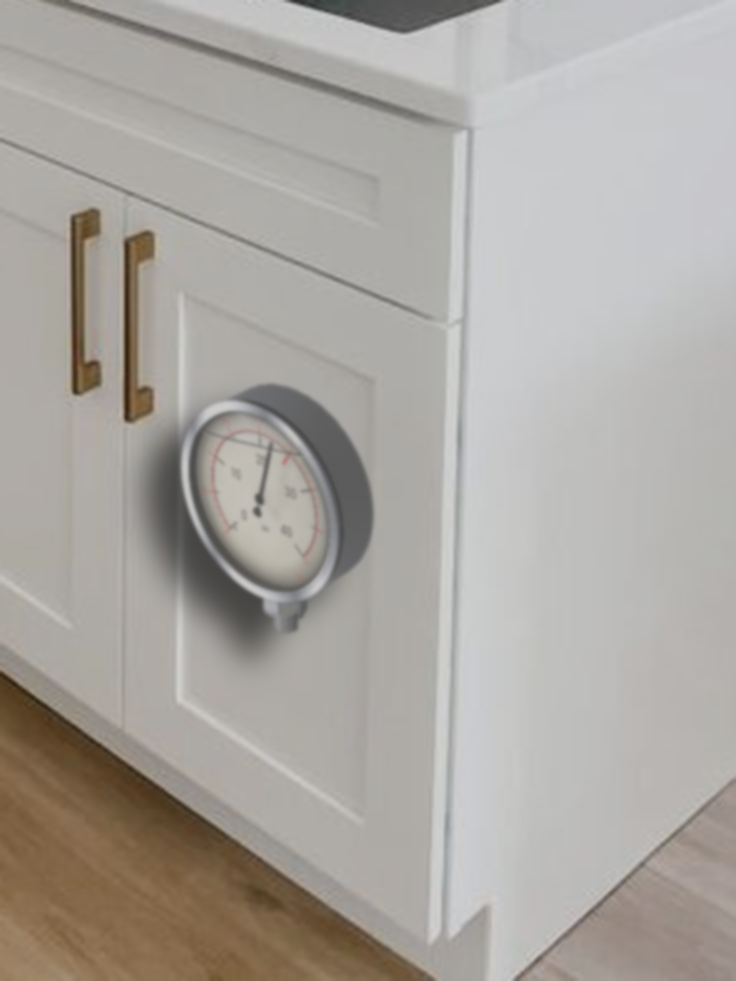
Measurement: 22.5 bar
